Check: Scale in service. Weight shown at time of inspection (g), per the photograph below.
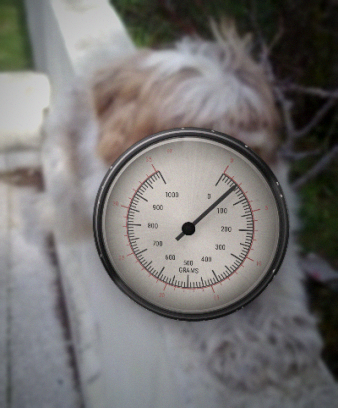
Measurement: 50 g
